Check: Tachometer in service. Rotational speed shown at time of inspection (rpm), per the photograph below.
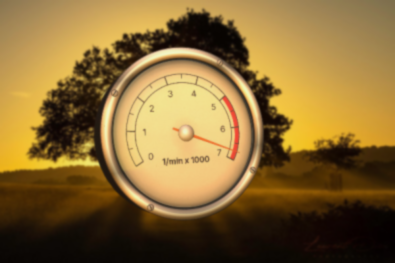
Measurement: 6750 rpm
